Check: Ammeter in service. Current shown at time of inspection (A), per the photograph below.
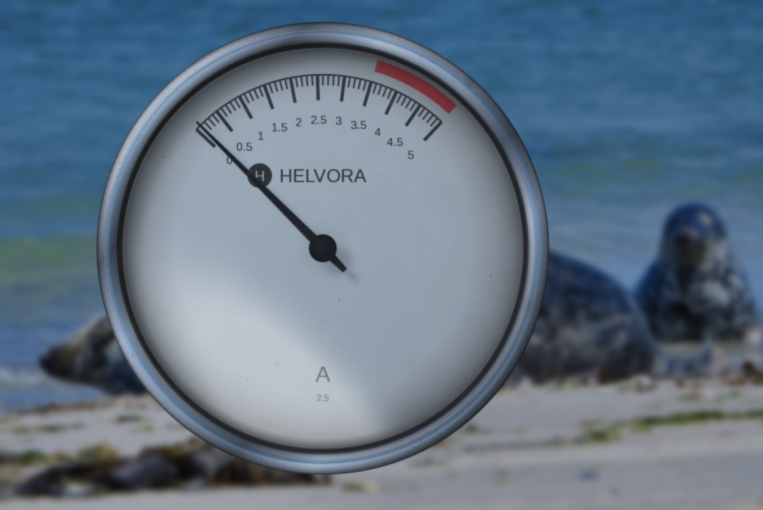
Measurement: 0.1 A
